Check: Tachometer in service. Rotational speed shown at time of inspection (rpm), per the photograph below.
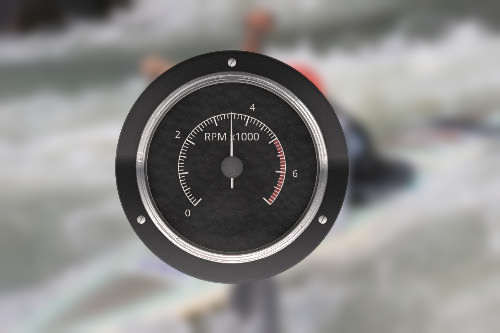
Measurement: 3500 rpm
